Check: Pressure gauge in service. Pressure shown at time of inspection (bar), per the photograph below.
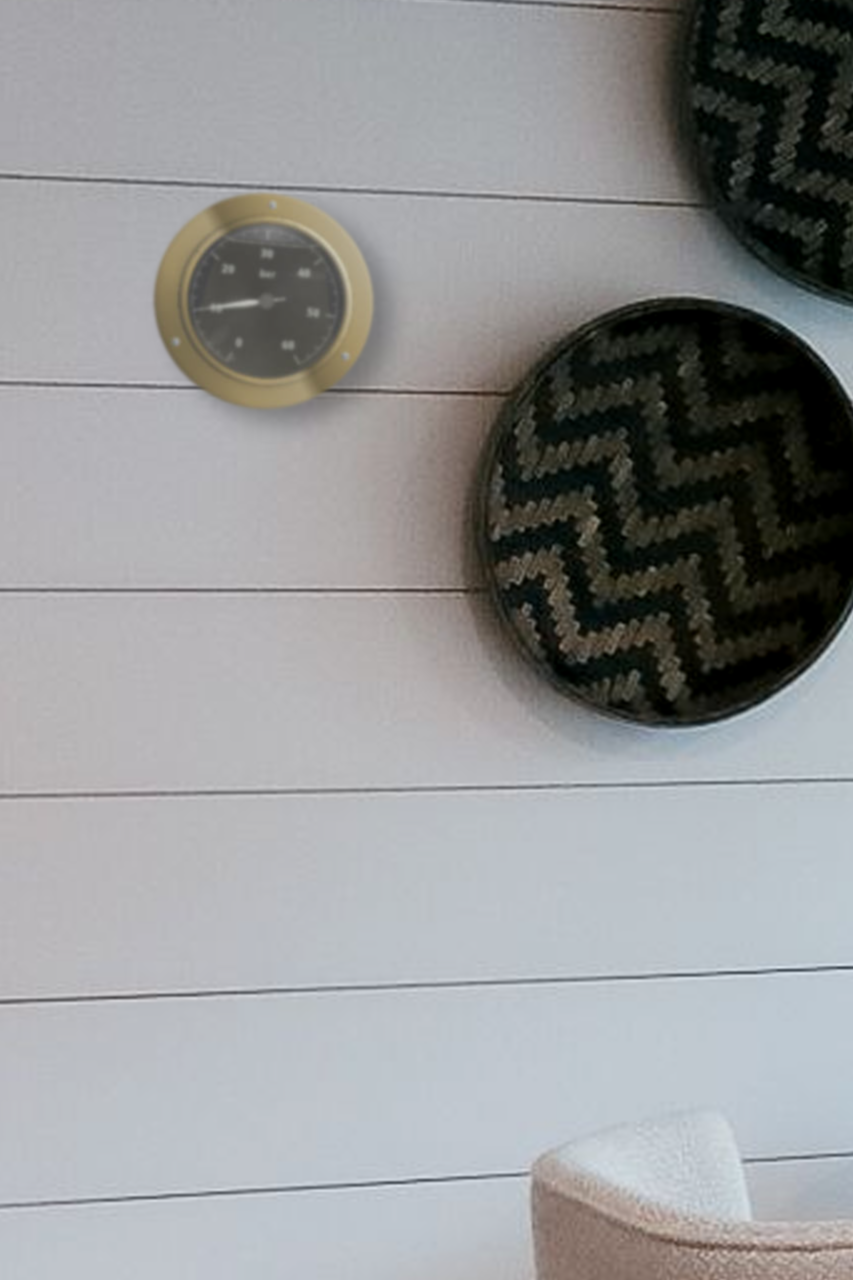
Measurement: 10 bar
